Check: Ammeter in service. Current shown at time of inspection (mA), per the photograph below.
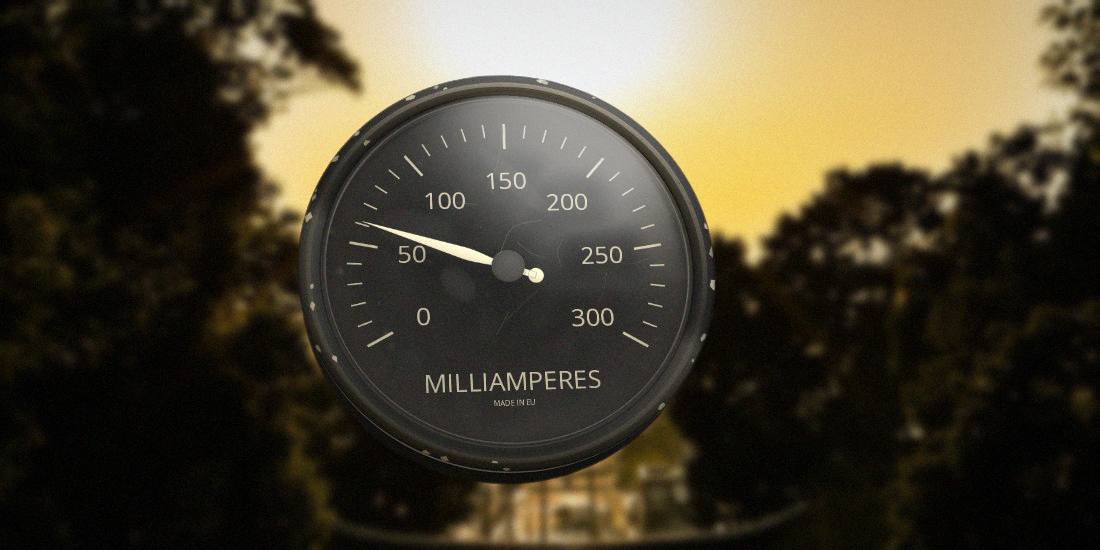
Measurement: 60 mA
